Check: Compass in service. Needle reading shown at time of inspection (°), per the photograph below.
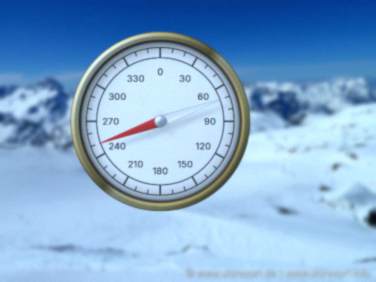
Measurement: 250 °
